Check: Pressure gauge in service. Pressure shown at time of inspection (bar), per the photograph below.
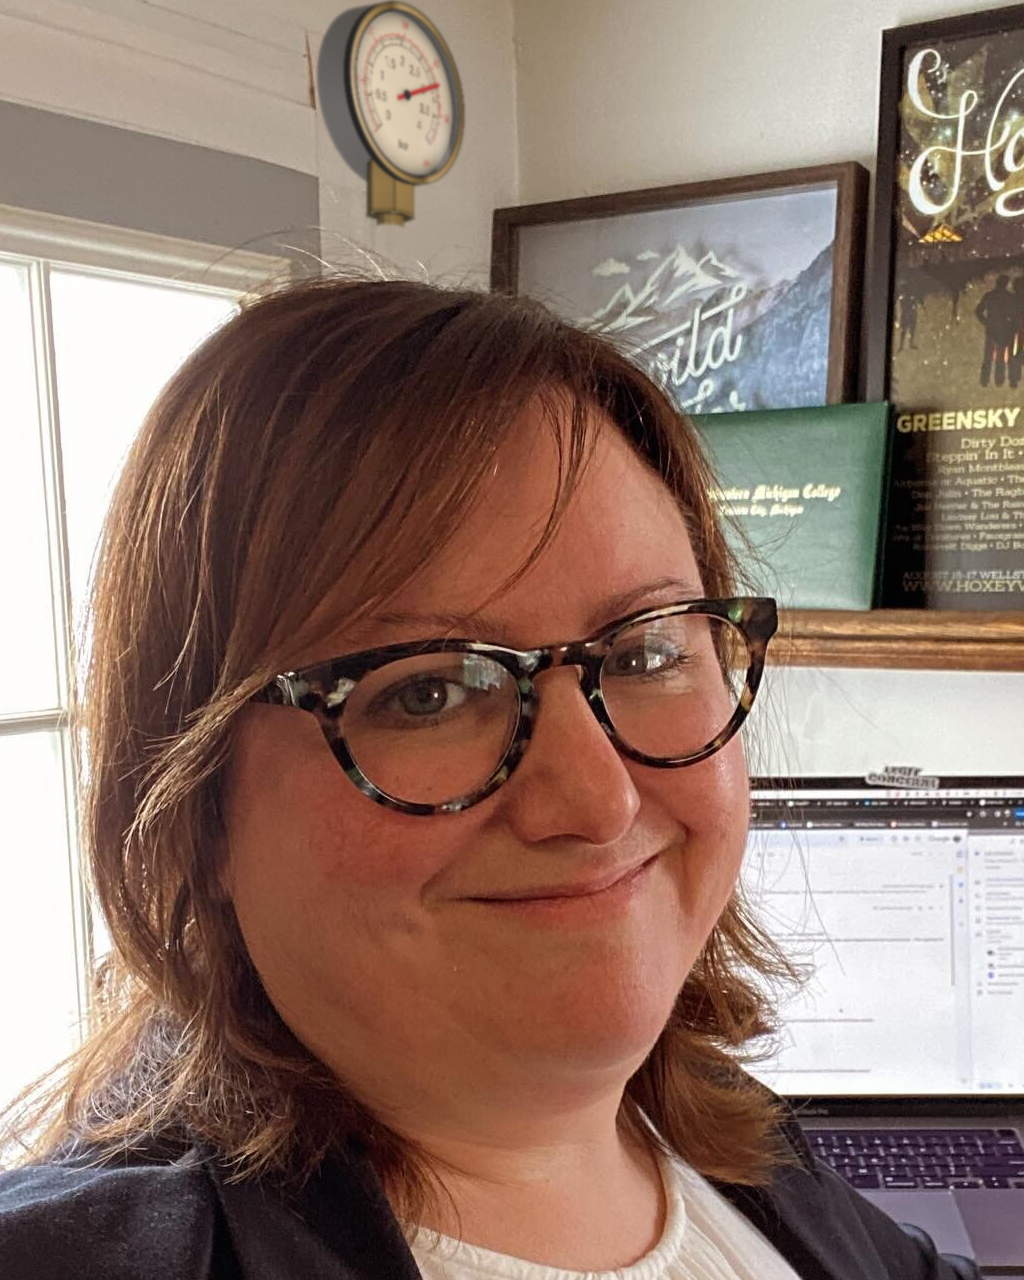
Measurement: 3 bar
